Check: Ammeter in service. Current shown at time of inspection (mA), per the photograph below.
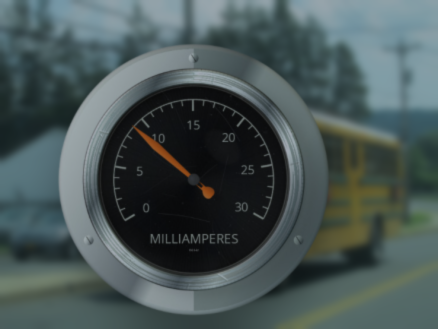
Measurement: 9 mA
